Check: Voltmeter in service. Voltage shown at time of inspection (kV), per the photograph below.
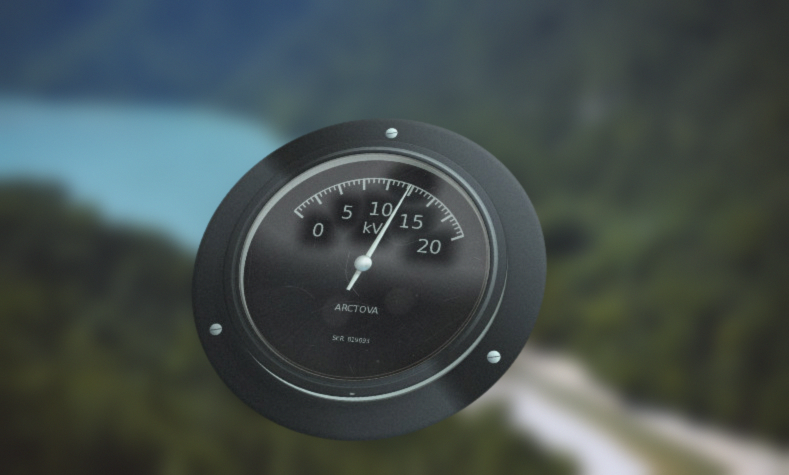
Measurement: 12.5 kV
